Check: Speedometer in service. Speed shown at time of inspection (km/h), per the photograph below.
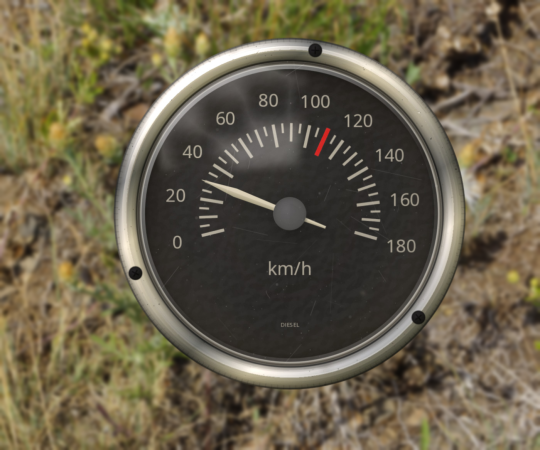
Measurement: 30 km/h
